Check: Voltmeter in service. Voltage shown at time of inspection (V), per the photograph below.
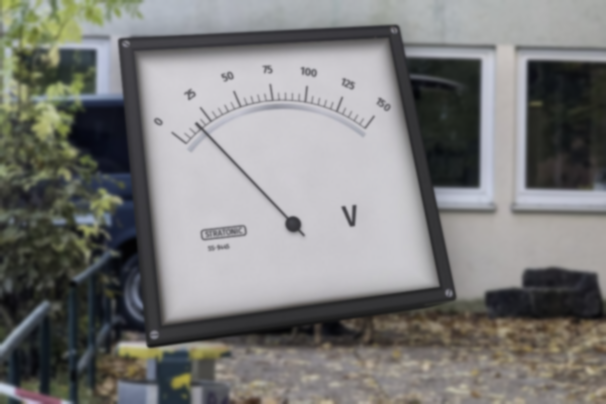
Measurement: 15 V
